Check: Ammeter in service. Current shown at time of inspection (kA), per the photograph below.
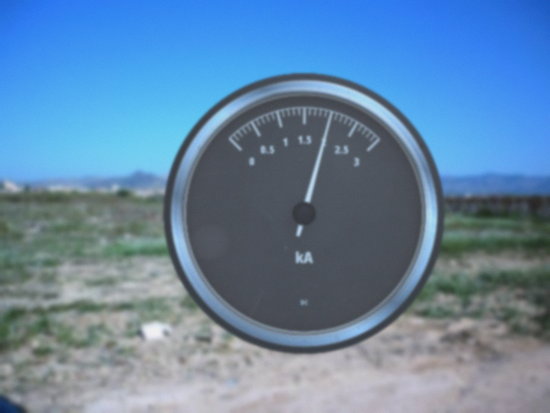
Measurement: 2 kA
